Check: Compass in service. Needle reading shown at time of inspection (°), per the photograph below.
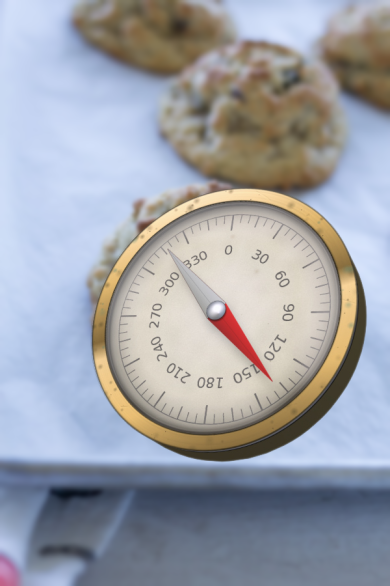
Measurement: 137.5 °
